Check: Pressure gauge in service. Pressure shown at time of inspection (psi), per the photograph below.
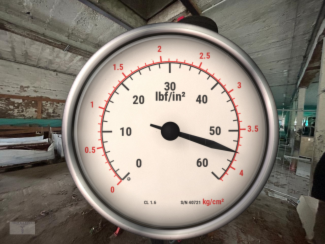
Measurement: 54 psi
